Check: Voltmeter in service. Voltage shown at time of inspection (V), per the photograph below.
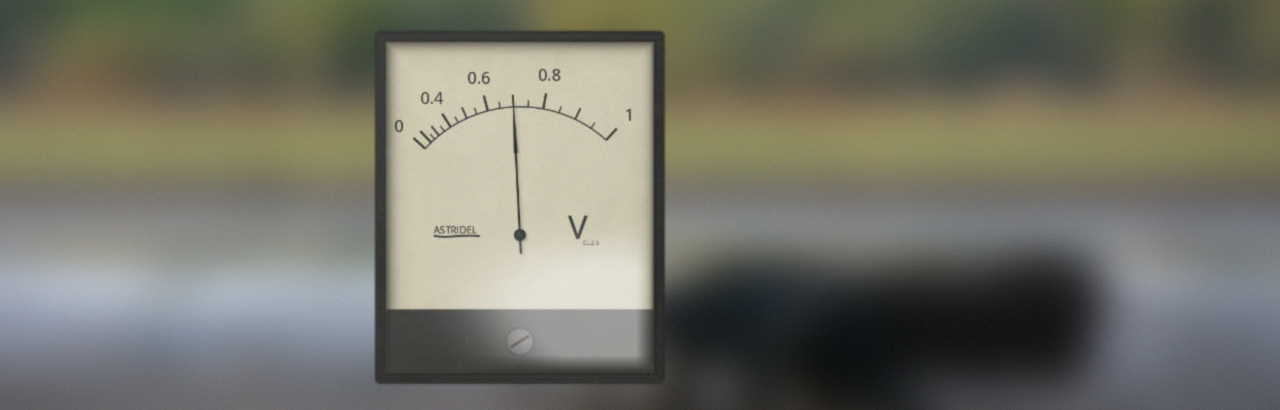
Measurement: 0.7 V
